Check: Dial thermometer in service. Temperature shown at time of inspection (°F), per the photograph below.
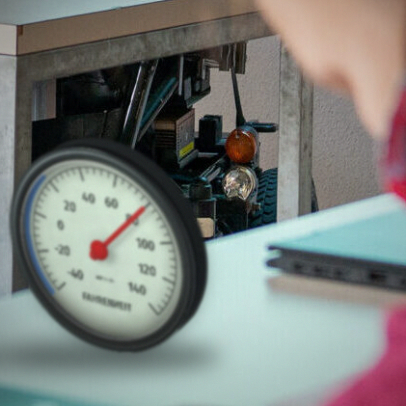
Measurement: 80 °F
